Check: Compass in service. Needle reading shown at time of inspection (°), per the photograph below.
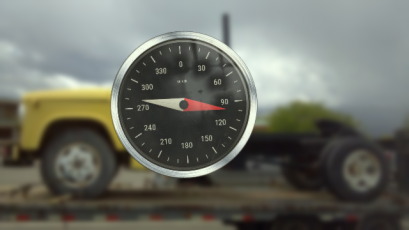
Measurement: 100 °
